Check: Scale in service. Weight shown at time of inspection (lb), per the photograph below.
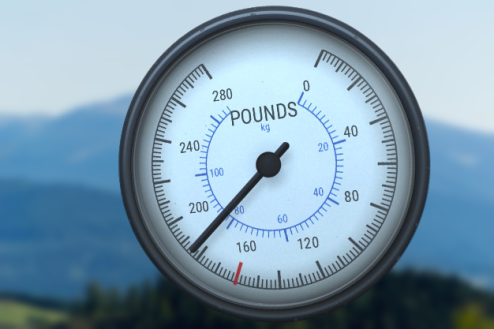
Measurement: 184 lb
